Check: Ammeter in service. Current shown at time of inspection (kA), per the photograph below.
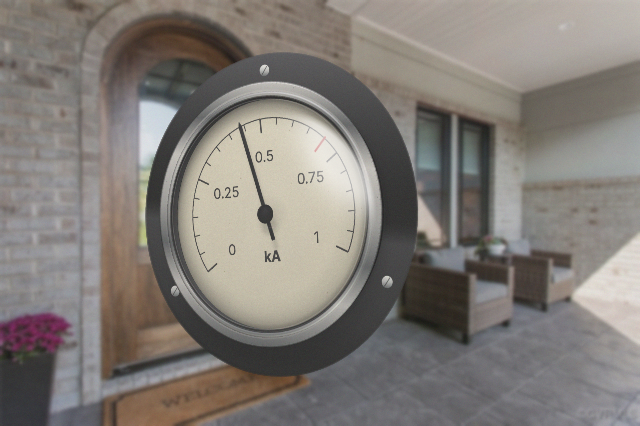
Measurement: 0.45 kA
